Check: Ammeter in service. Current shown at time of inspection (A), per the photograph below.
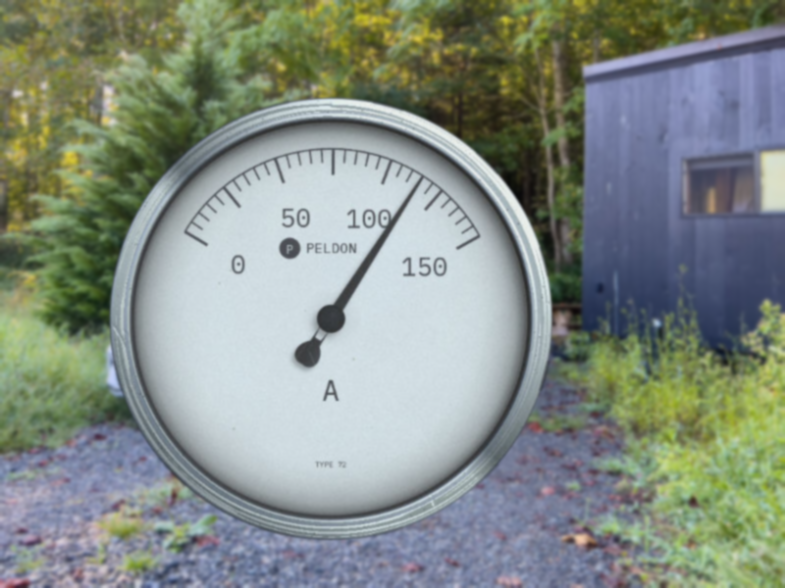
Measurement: 115 A
